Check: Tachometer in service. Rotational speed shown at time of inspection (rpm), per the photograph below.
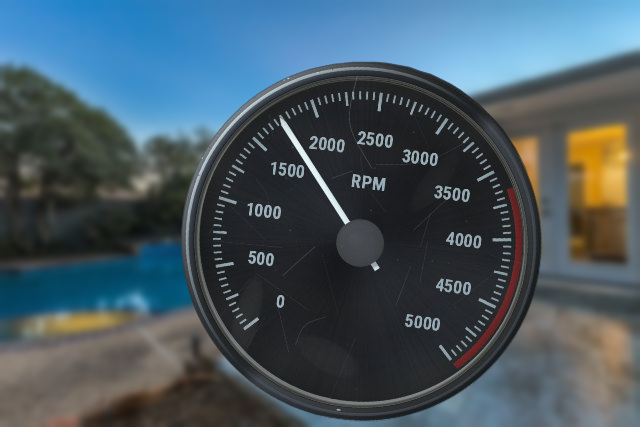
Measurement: 1750 rpm
